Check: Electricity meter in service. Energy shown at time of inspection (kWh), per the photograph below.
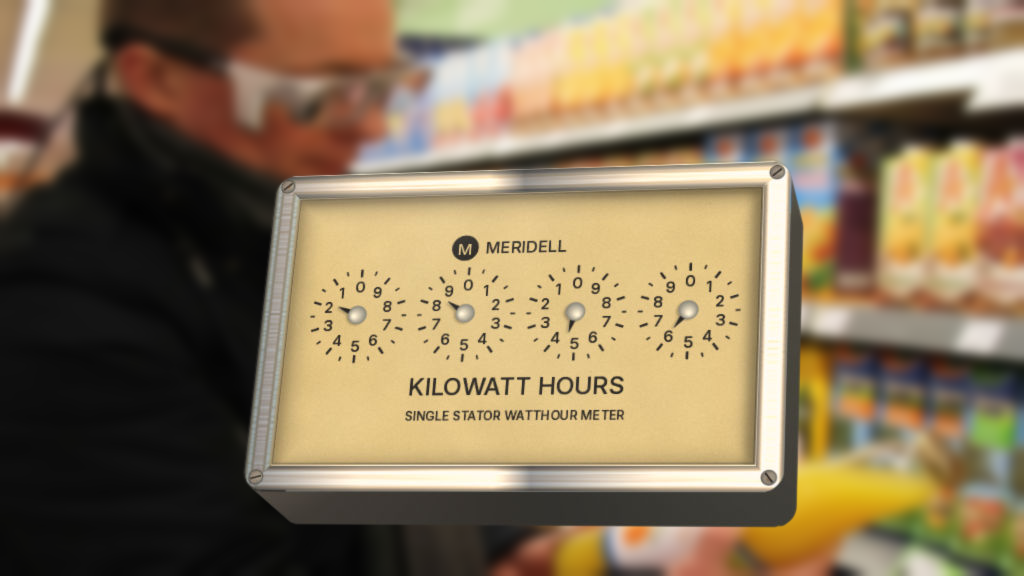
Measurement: 1846 kWh
